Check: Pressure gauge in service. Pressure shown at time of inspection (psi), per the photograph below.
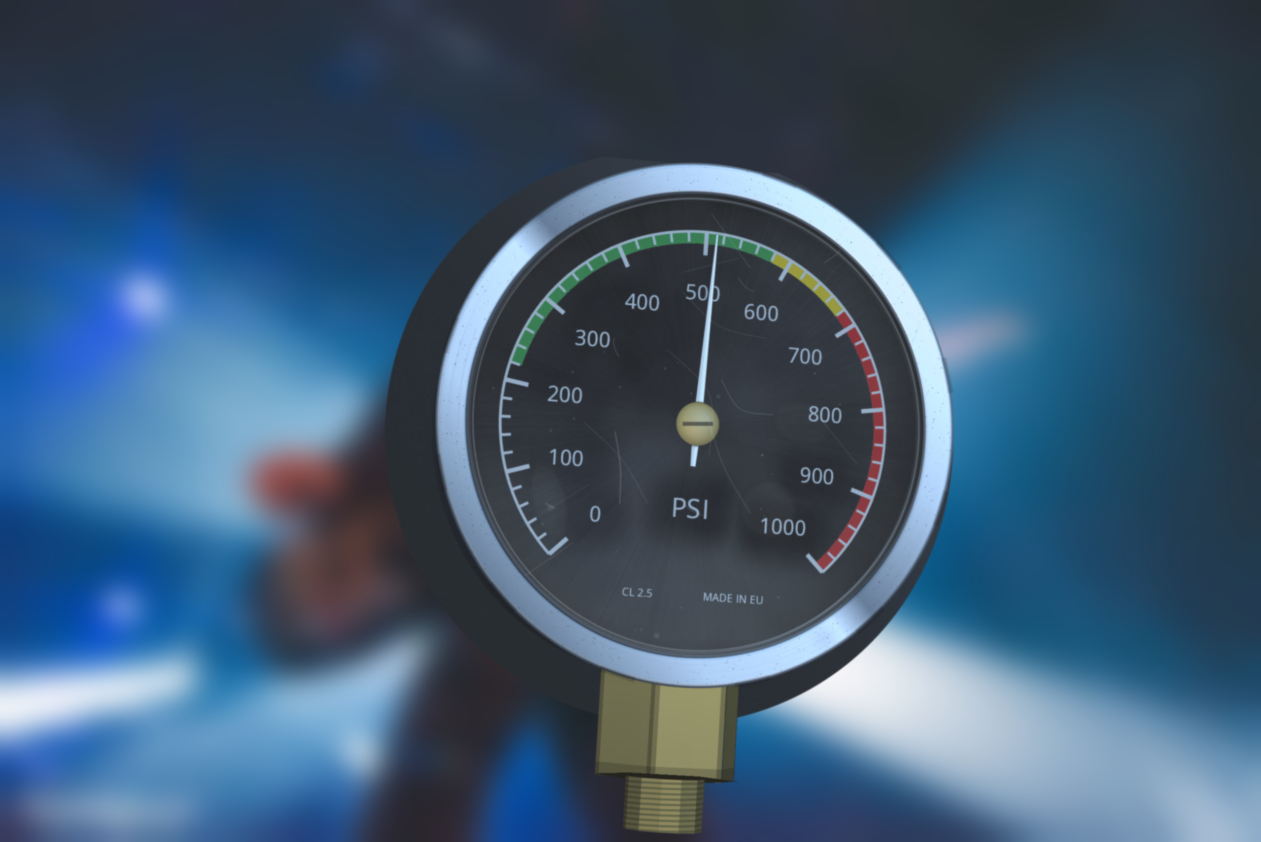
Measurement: 510 psi
